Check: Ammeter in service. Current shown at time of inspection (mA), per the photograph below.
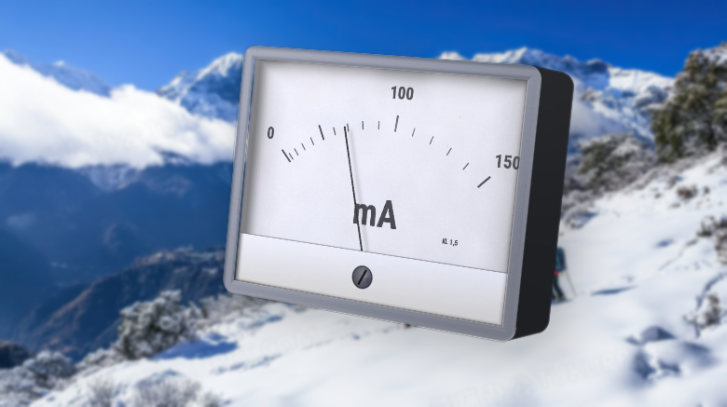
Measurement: 70 mA
